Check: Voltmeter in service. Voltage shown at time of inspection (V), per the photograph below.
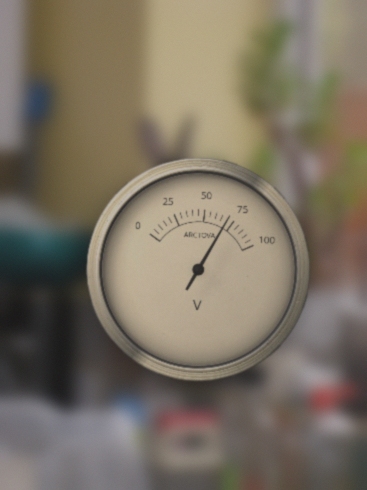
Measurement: 70 V
